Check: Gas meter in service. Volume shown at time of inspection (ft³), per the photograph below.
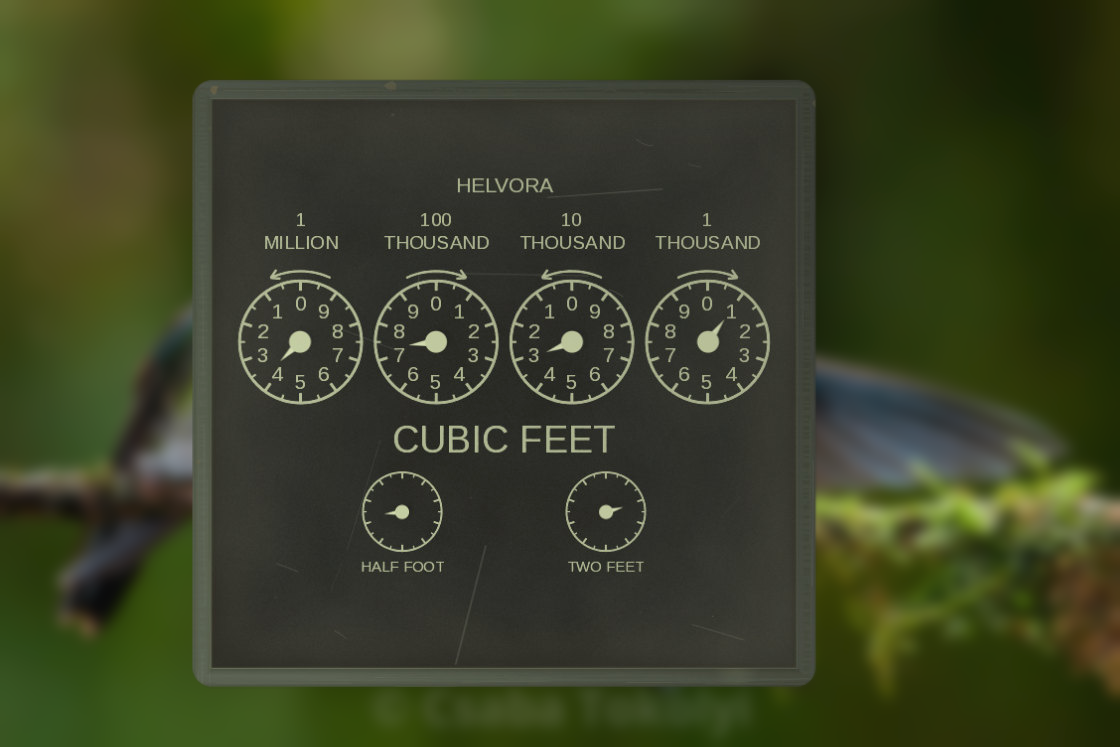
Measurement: 373100 ft³
